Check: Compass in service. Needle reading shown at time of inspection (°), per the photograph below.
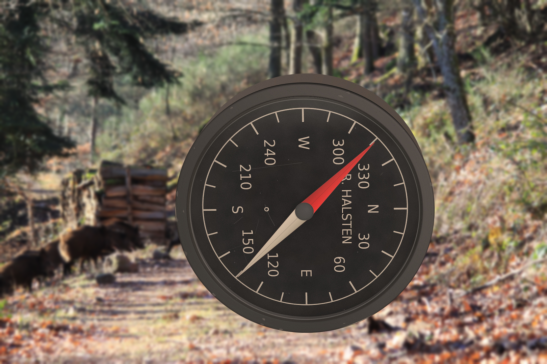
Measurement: 315 °
